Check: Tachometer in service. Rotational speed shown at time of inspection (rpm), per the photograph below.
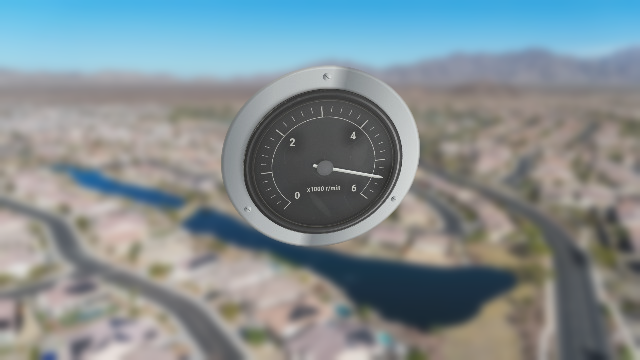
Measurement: 5400 rpm
